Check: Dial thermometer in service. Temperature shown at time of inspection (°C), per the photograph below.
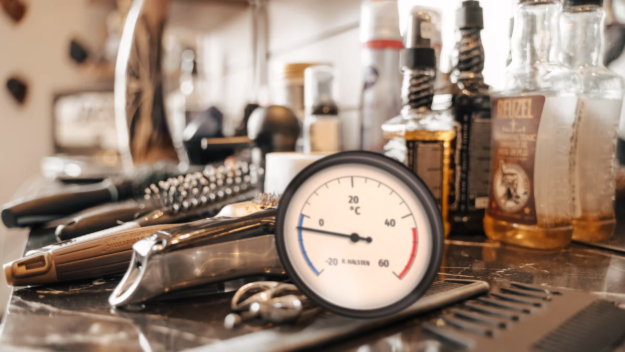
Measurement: -4 °C
